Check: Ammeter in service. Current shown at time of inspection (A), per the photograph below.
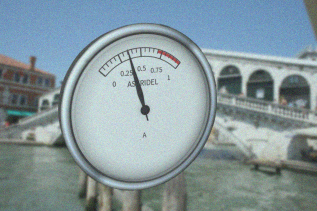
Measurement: 0.35 A
